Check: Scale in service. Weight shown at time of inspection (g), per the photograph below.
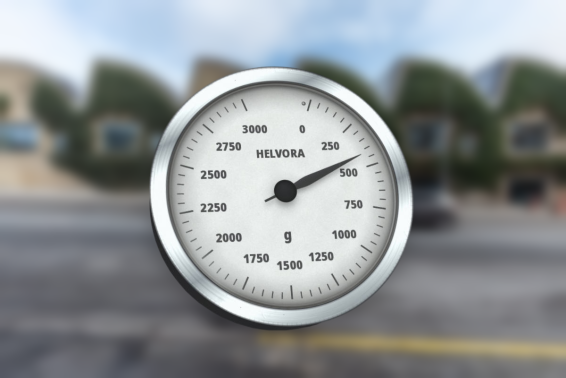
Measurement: 425 g
